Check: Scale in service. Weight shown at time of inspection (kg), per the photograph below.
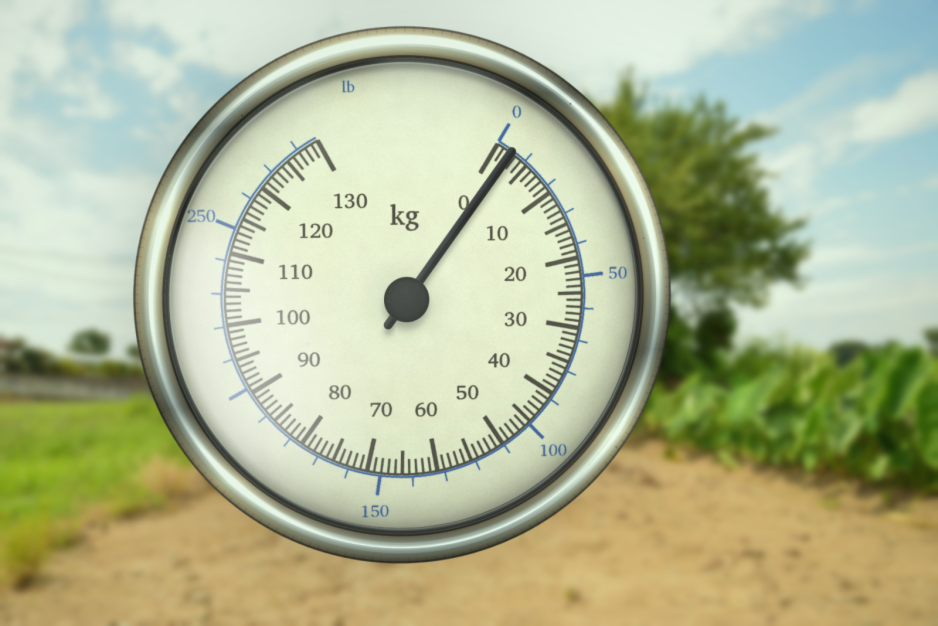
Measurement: 2 kg
